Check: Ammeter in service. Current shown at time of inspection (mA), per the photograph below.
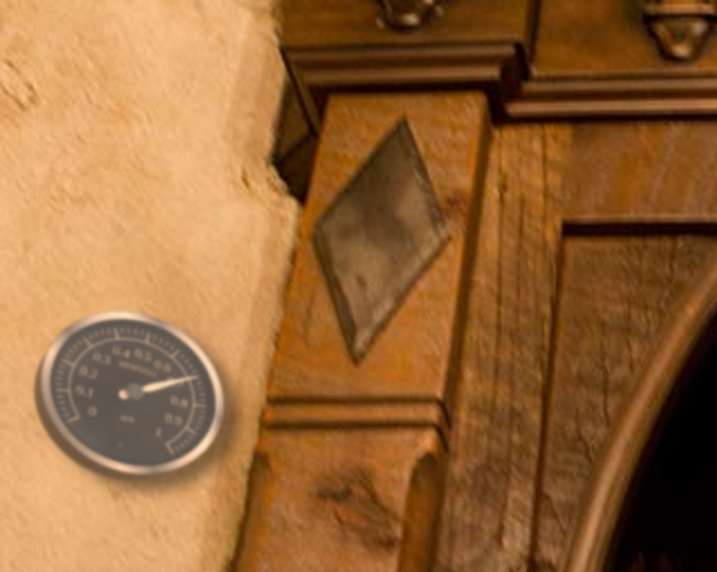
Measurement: 0.7 mA
